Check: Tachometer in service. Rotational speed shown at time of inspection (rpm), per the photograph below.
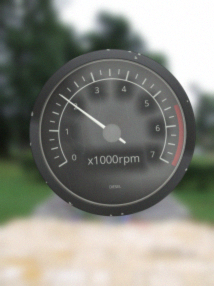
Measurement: 2000 rpm
